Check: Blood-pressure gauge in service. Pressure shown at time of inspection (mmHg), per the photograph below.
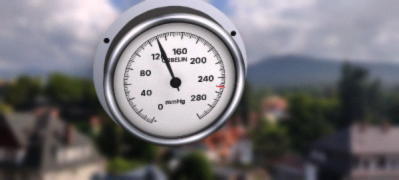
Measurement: 130 mmHg
